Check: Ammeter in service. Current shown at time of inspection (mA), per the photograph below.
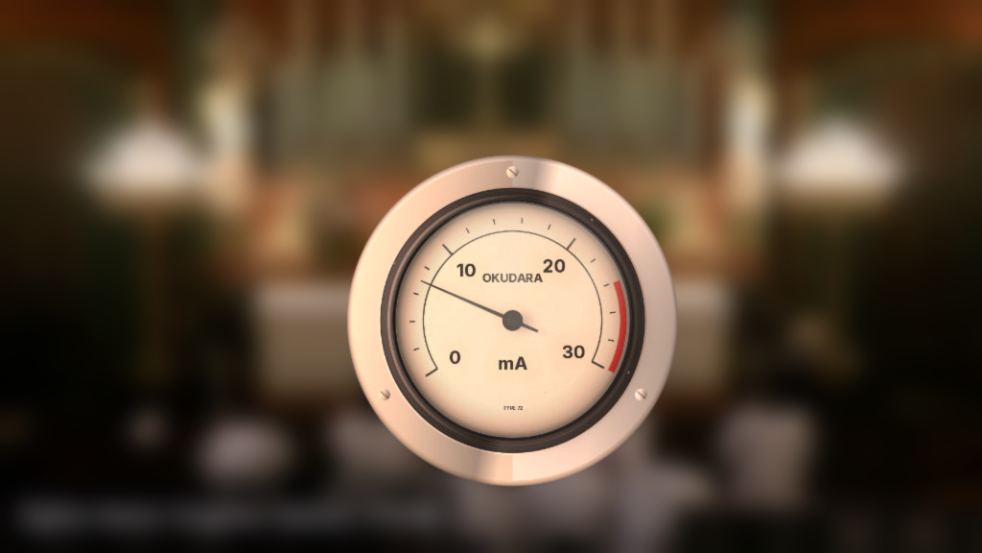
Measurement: 7 mA
